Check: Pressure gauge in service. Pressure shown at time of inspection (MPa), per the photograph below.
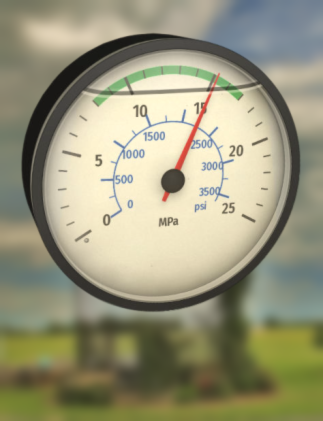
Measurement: 15 MPa
